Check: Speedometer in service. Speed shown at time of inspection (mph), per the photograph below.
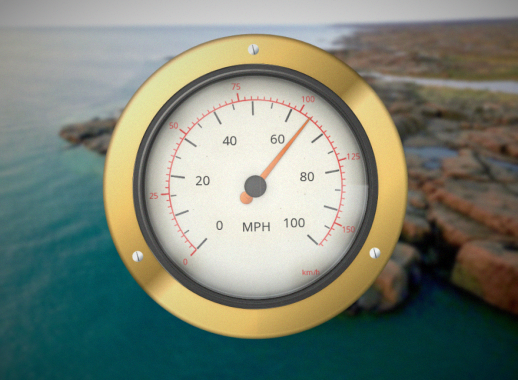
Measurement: 65 mph
